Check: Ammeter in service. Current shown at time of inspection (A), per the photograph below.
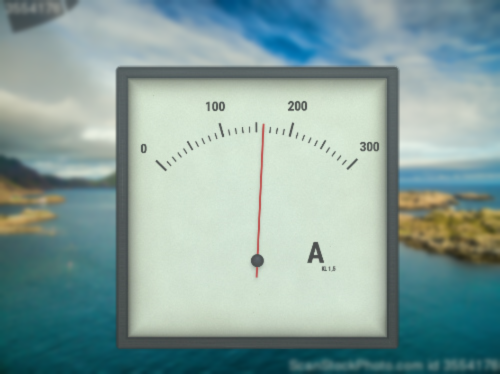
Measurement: 160 A
